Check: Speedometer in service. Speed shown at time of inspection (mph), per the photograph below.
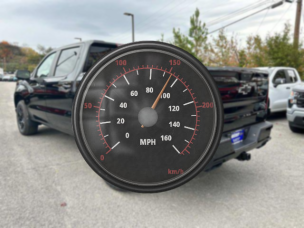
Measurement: 95 mph
